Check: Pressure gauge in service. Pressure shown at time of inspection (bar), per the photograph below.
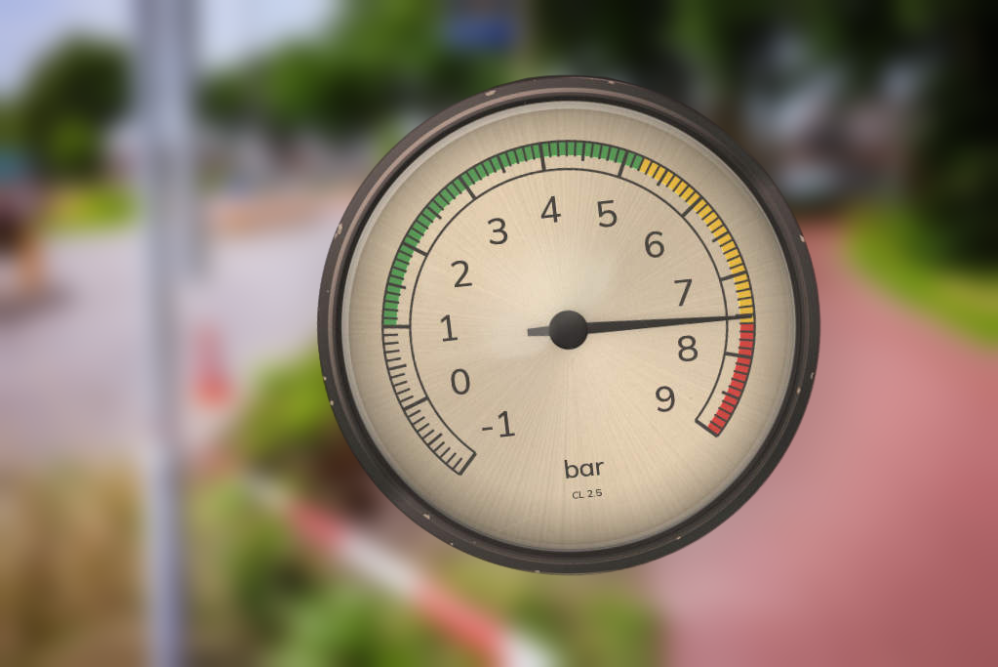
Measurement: 7.5 bar
